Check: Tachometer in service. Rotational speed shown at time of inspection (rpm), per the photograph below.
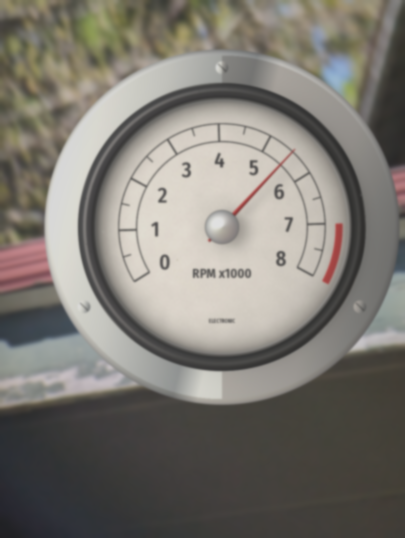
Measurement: 5500 rpm
